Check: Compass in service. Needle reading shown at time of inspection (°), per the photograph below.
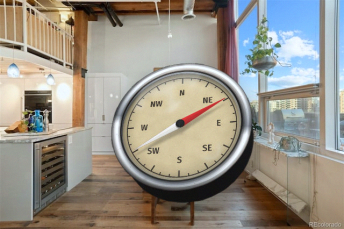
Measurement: 60 °
